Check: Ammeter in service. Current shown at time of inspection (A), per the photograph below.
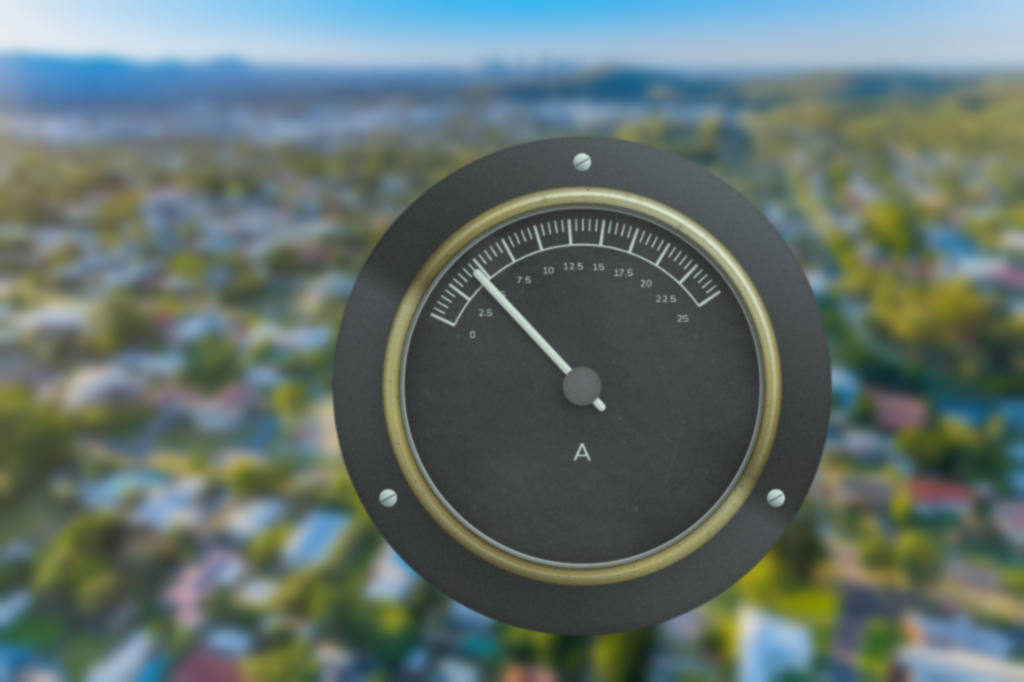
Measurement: 4.5 A
